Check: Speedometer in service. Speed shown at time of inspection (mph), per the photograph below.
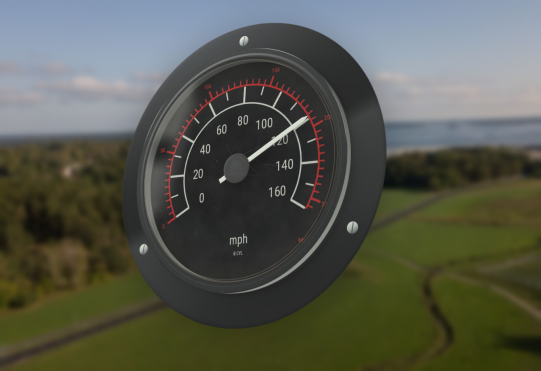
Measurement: 120 mph
